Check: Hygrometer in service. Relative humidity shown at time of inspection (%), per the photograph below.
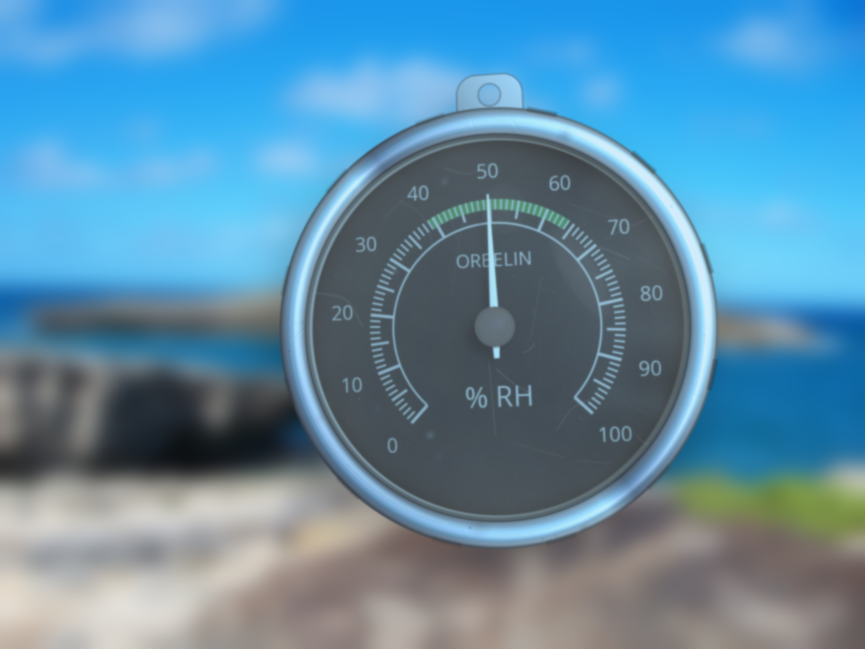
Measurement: 50 %
